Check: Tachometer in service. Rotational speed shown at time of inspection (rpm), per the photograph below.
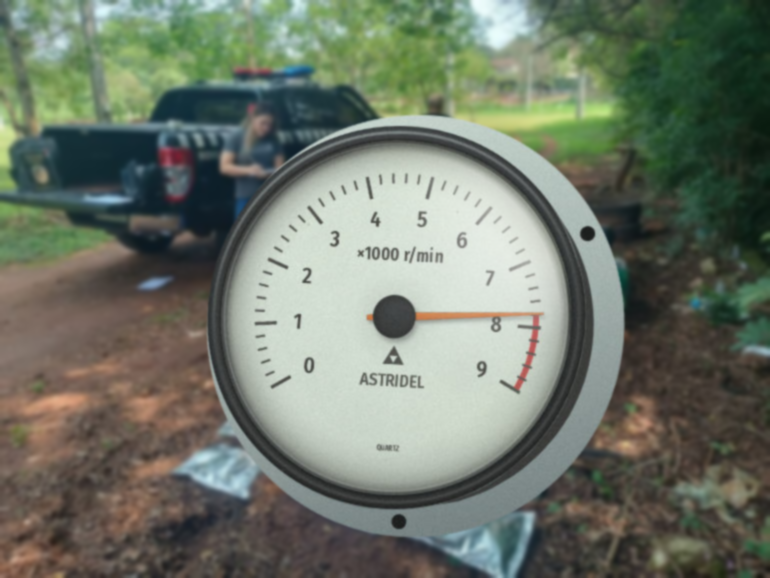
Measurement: 7800 rpm
